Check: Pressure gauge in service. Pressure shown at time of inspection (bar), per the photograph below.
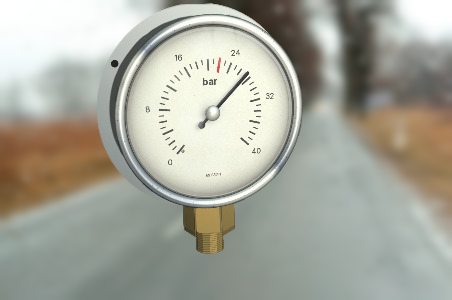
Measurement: 27 bar
